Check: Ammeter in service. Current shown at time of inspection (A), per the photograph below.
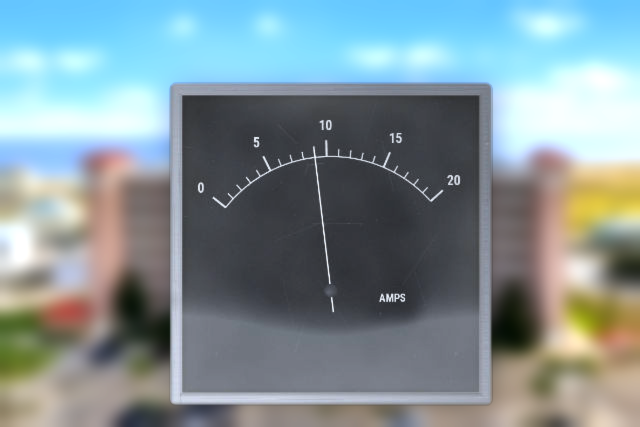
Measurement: 9 A
